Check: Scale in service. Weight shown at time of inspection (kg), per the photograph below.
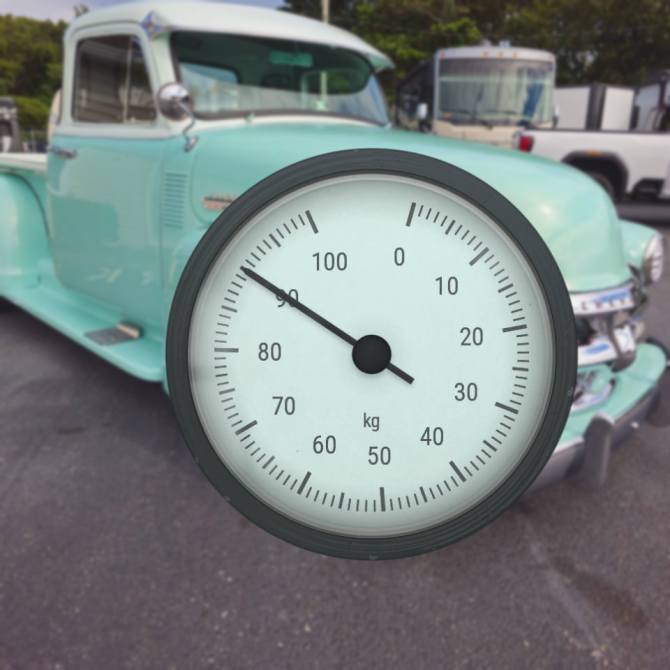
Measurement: 90 kg
